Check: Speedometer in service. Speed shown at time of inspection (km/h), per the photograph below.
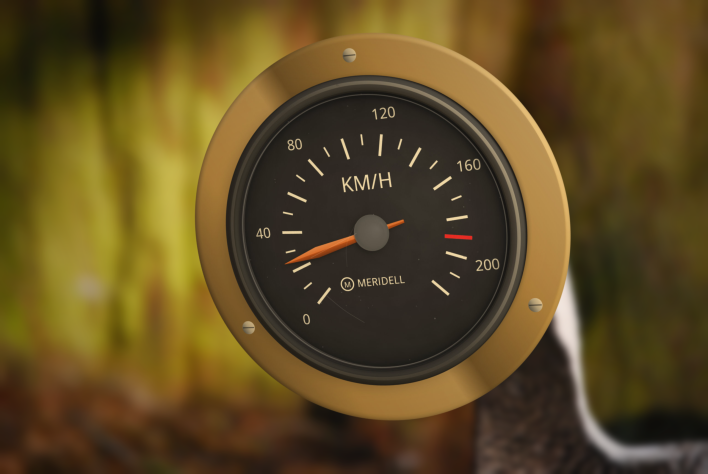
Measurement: 25 km/h
